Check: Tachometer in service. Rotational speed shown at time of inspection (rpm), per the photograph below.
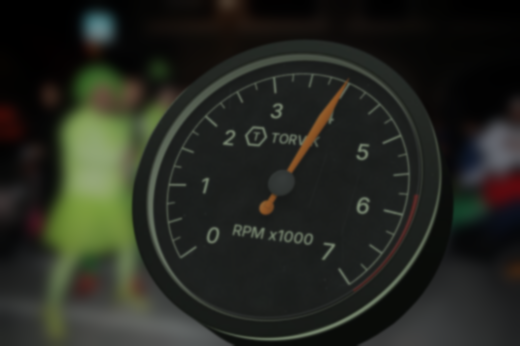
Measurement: 4000 rpm
